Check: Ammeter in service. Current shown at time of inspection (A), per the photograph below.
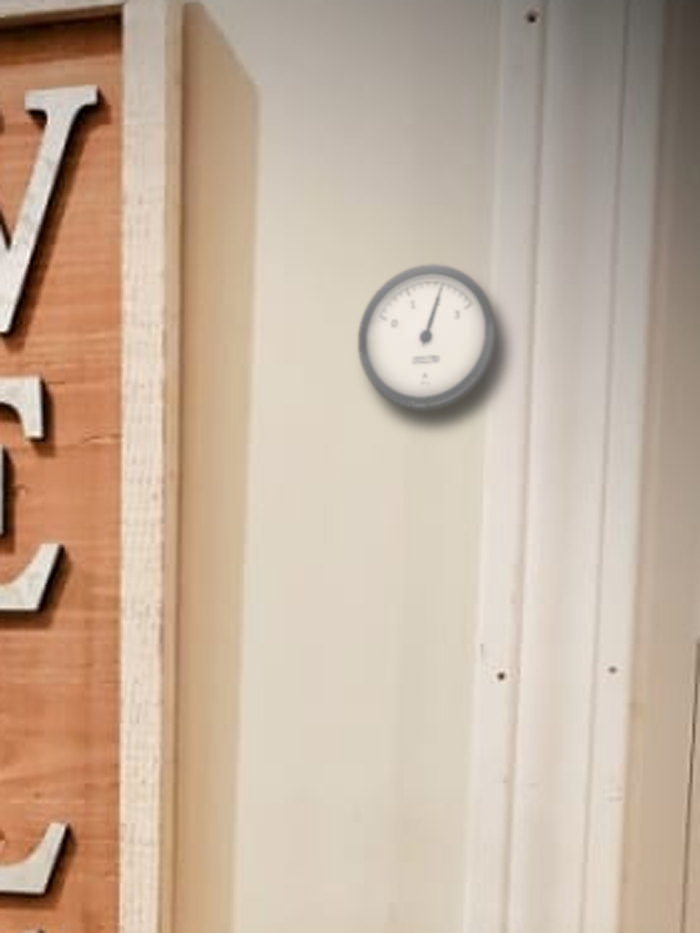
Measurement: 2 A
